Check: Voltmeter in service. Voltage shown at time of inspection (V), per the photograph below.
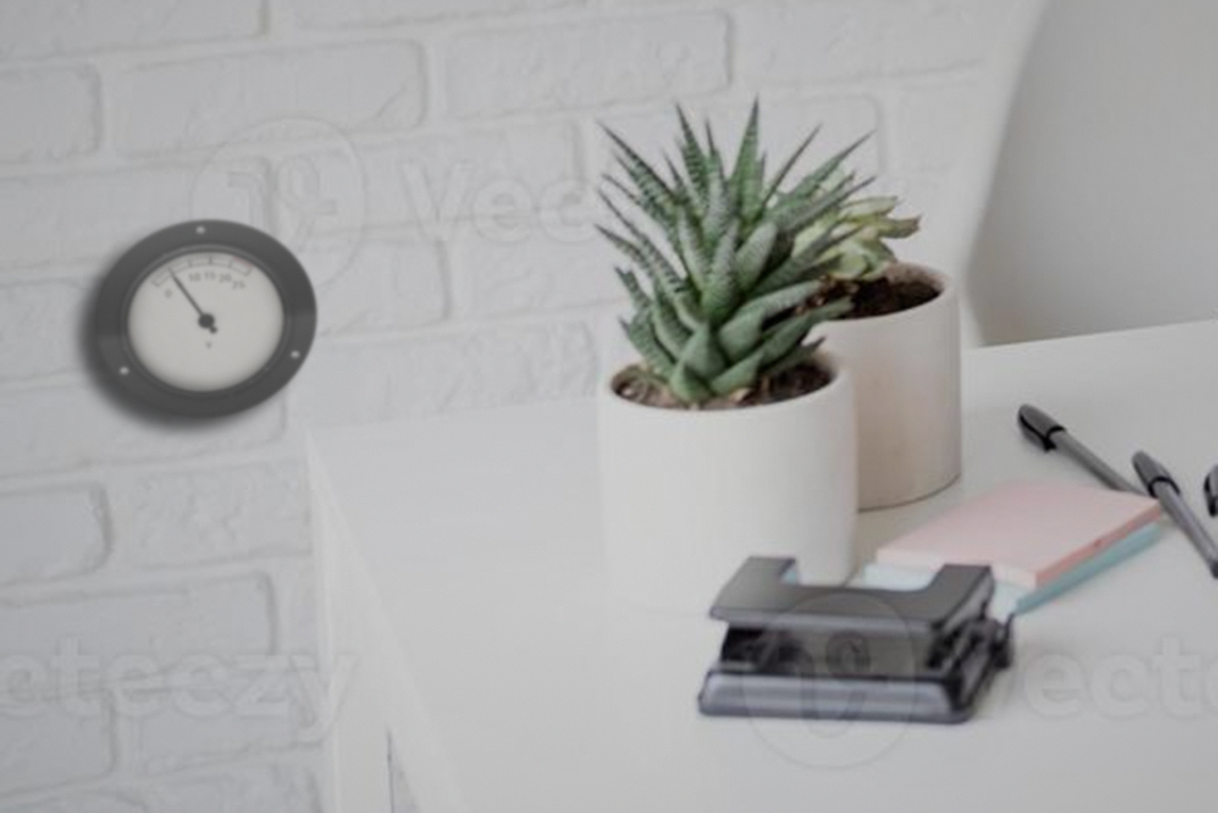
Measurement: 5 V
